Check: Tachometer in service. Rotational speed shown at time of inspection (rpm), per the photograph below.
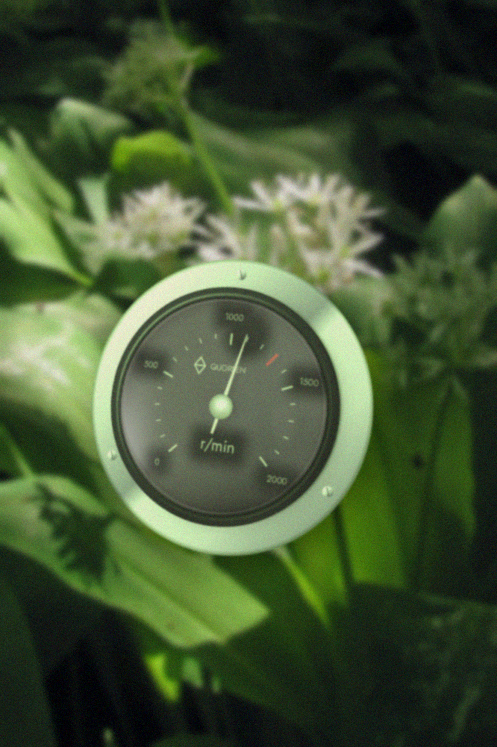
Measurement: 1100 rpm
